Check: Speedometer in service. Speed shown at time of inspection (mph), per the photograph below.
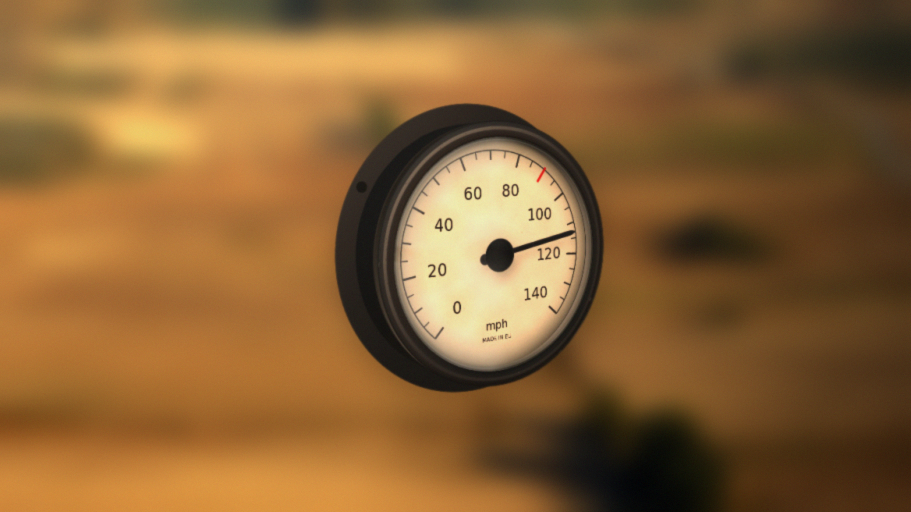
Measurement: 112.5 mph
